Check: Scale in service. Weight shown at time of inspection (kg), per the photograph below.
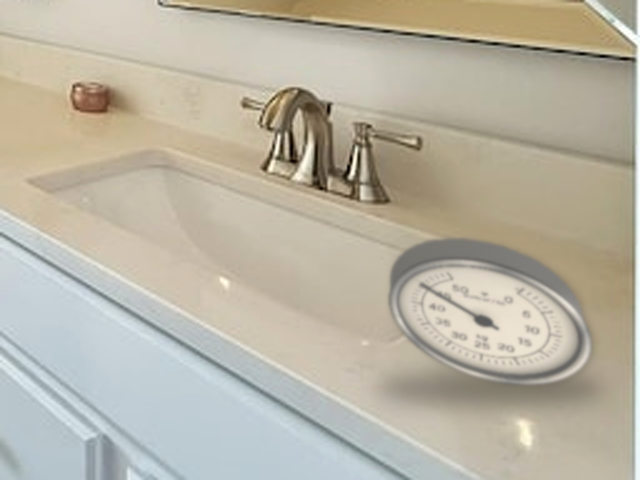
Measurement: 45 kg
